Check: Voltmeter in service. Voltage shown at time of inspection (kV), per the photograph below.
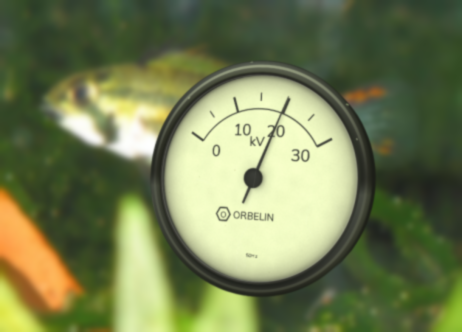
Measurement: 20 kV
